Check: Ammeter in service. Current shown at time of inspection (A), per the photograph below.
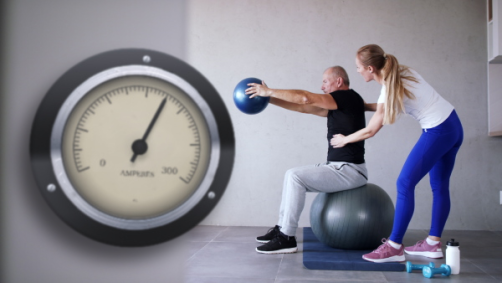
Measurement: 175 A
